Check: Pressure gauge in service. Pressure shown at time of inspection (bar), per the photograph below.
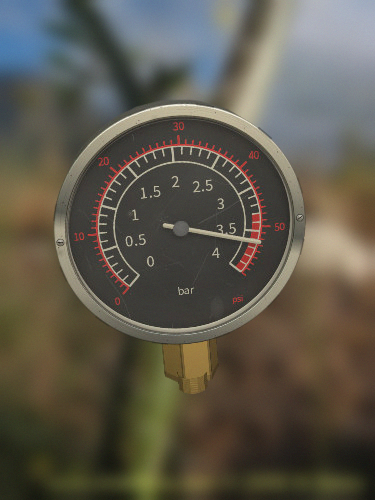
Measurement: 3.6 bar
